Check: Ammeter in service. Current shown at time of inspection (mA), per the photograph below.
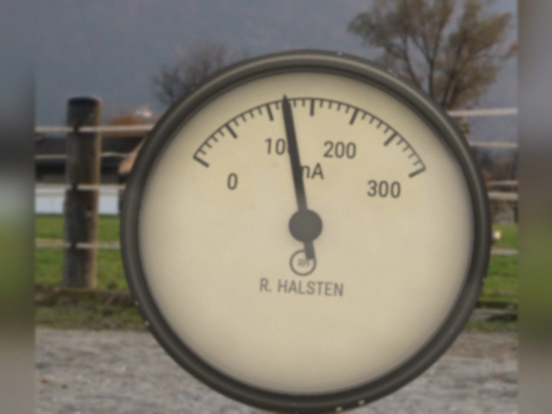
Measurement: 120 mA
